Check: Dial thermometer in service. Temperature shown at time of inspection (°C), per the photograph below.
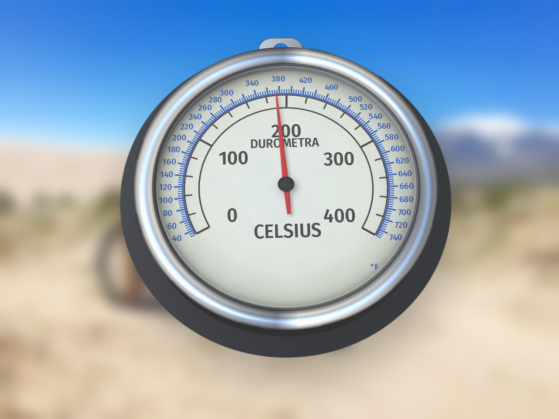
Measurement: 190 °C
